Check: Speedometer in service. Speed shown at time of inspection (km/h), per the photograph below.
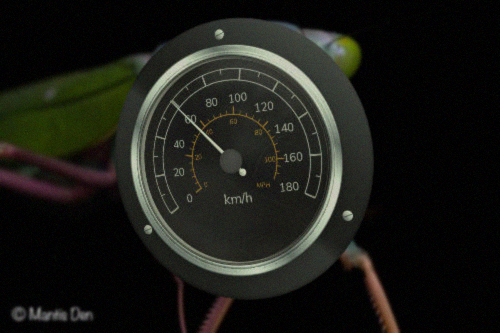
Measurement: 60 km/h
